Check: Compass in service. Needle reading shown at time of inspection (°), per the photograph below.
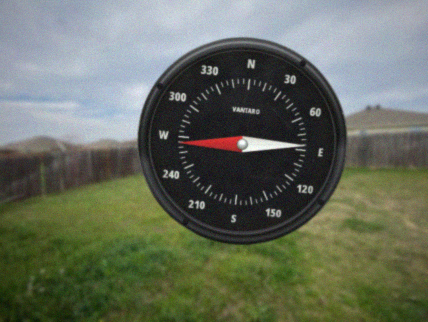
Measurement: 265 °
